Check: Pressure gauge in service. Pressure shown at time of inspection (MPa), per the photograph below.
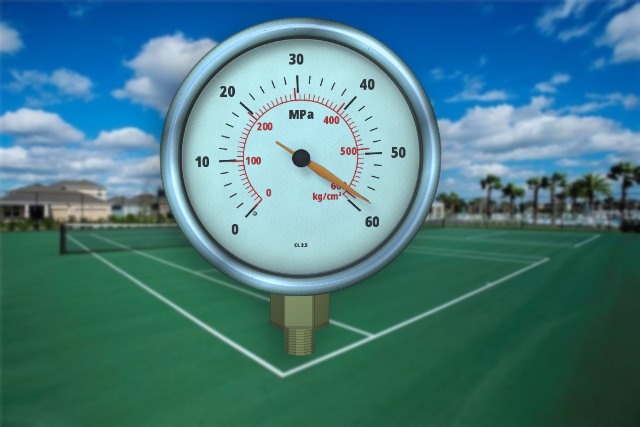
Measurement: 58 MPa
